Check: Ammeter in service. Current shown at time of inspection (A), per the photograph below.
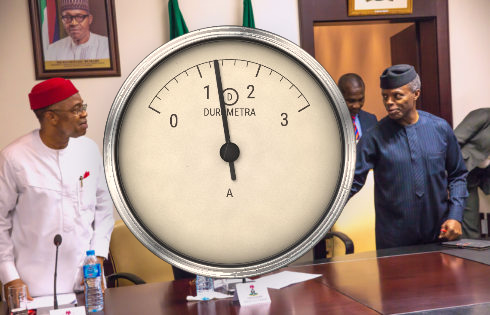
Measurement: 1.3 A
